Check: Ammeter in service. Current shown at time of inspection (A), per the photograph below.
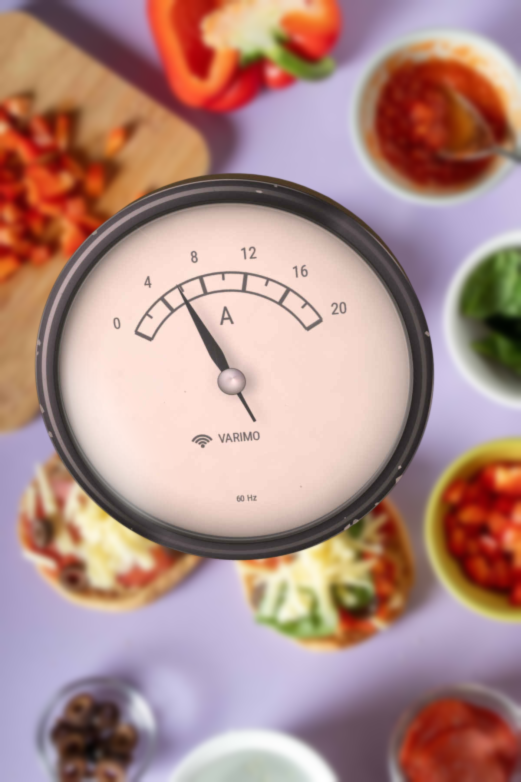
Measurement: 6 A
